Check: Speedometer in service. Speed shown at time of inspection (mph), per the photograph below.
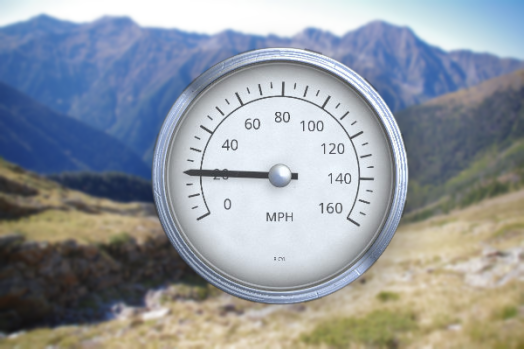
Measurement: 20 mph
